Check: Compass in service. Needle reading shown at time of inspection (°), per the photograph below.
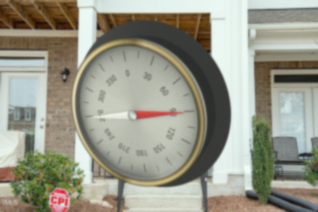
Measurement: 90 °
